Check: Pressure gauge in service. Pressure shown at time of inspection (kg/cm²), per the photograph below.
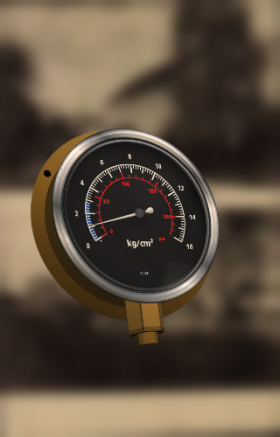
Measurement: 1 kg/cm²
